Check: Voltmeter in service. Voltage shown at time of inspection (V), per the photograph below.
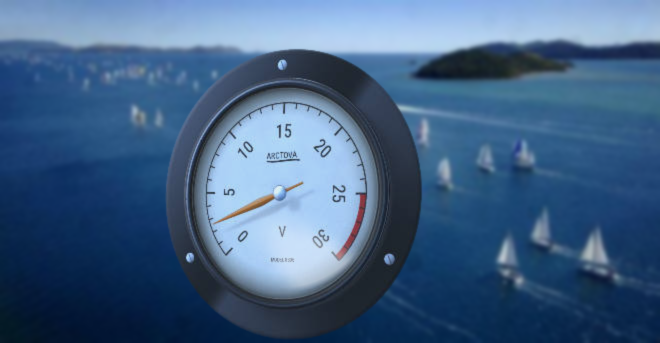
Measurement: 2.5 V
